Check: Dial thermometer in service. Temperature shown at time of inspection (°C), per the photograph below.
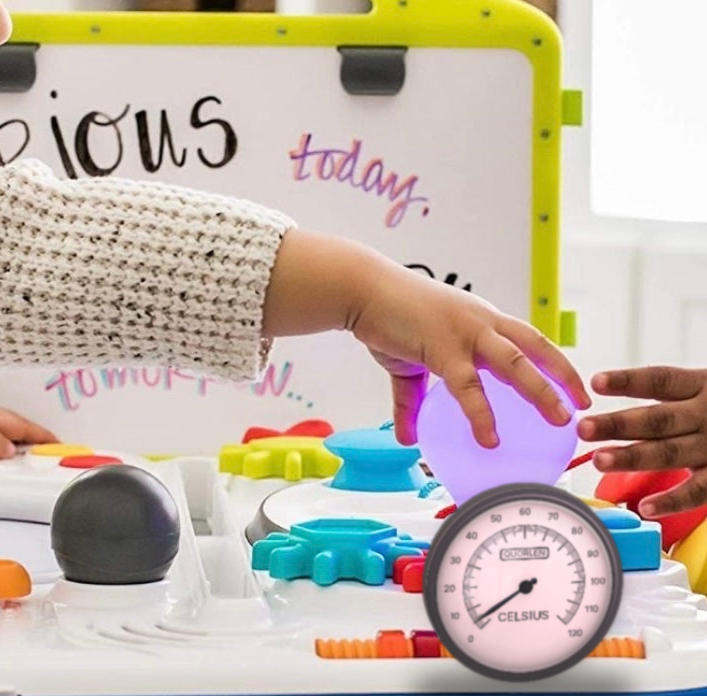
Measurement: 5 °C
